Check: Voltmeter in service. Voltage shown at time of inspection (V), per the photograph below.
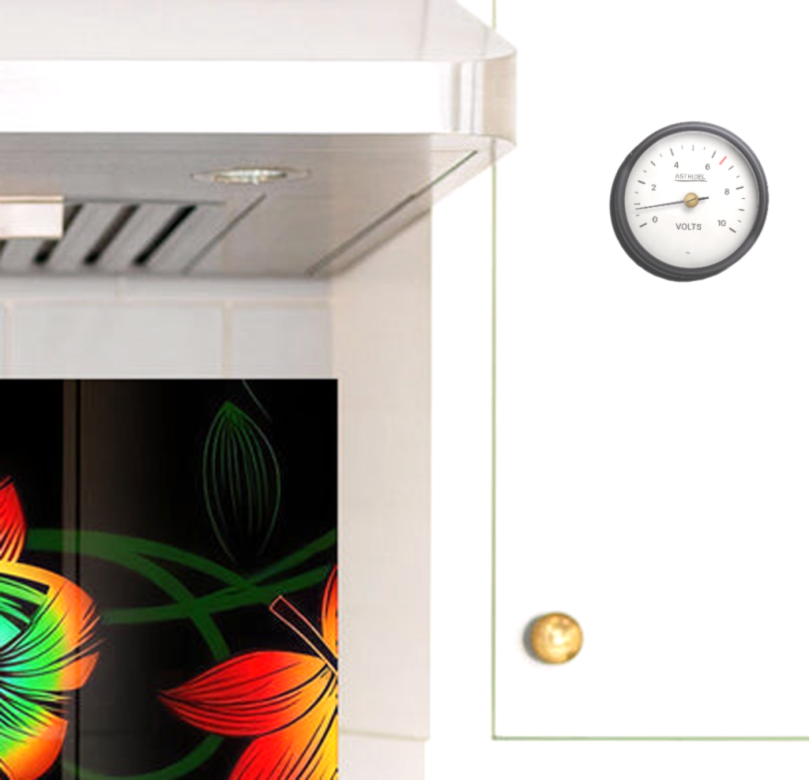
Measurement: 0.75 V
